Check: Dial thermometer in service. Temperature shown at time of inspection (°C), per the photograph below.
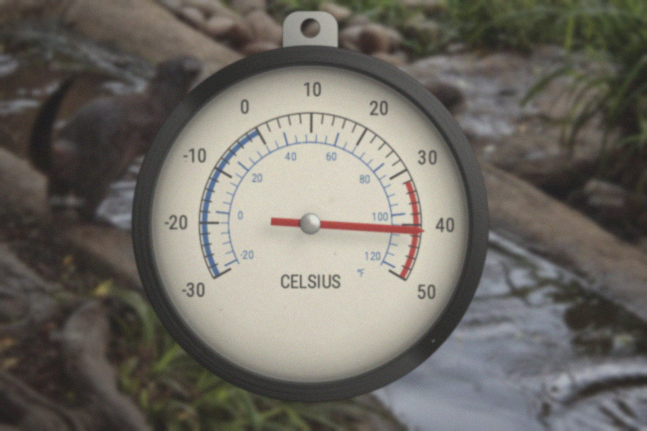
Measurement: 41 °C
